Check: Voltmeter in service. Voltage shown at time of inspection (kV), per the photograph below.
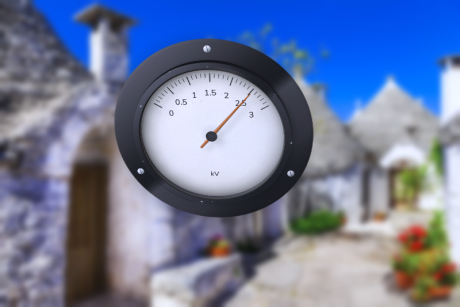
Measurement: 2.5 kV
